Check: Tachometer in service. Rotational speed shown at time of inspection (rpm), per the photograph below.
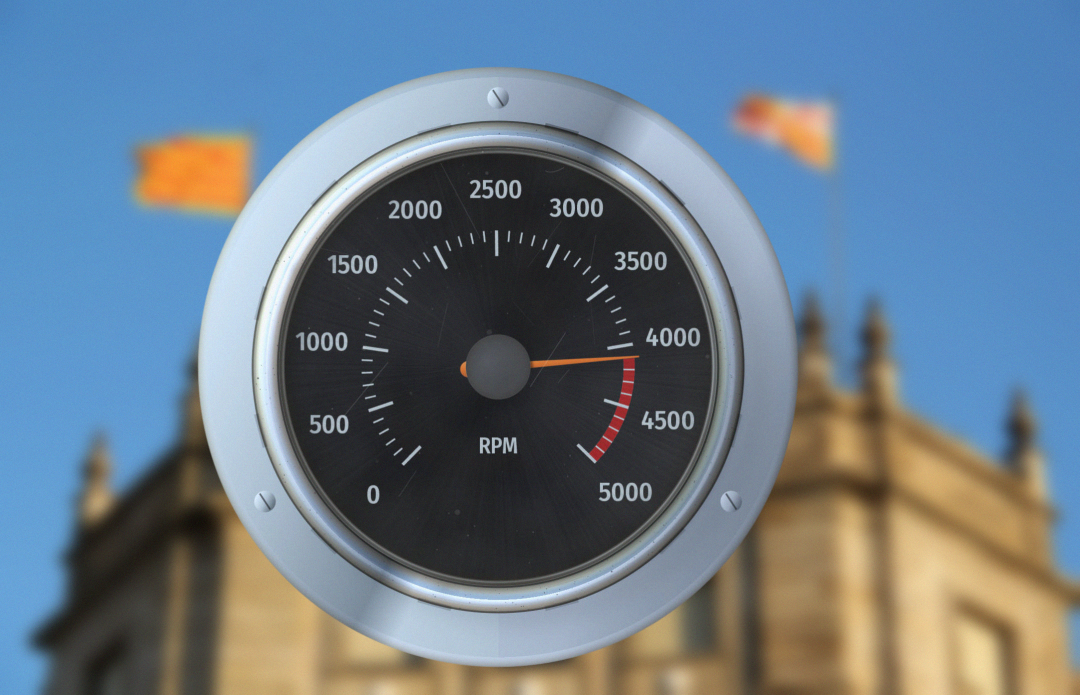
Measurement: 4100 rpm
